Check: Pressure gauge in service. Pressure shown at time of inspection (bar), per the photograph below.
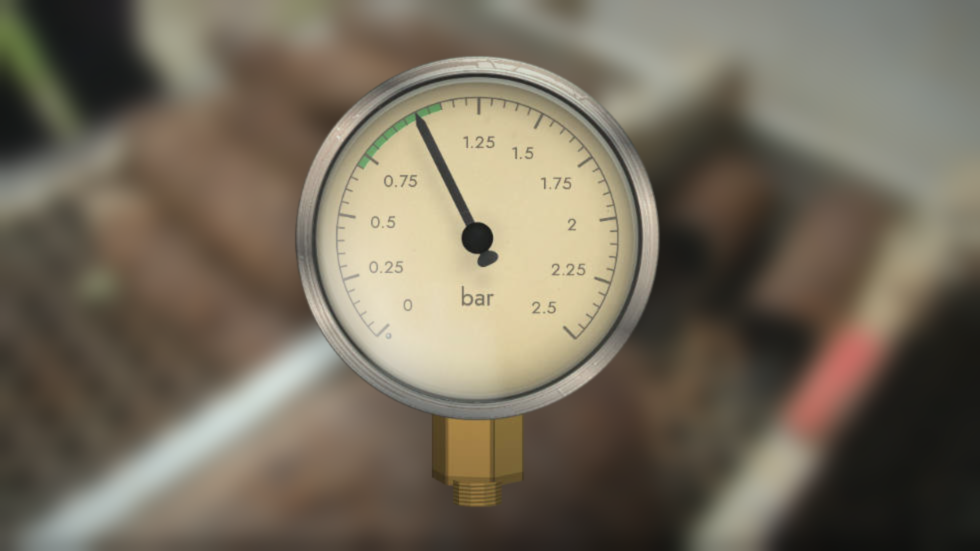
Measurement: 1 bar
